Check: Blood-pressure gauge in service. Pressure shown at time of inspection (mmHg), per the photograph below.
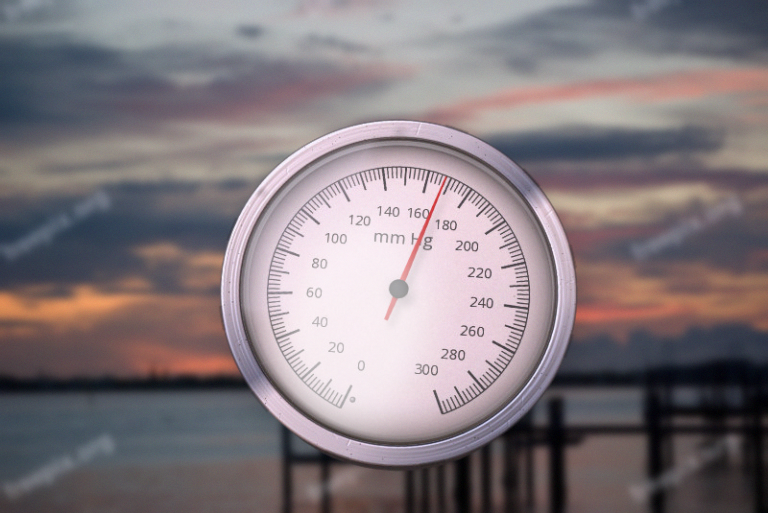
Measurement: 168 mmHg
